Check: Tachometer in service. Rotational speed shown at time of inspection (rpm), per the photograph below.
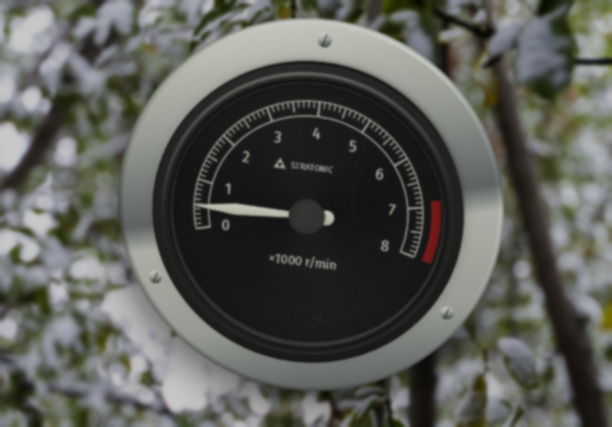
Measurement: 500 rpm
